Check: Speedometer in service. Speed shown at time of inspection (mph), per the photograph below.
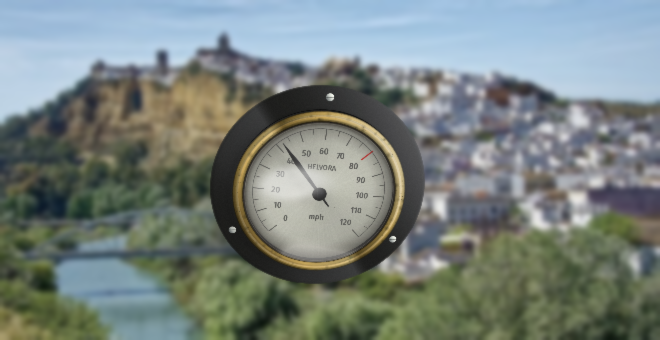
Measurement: 42.5 mph
